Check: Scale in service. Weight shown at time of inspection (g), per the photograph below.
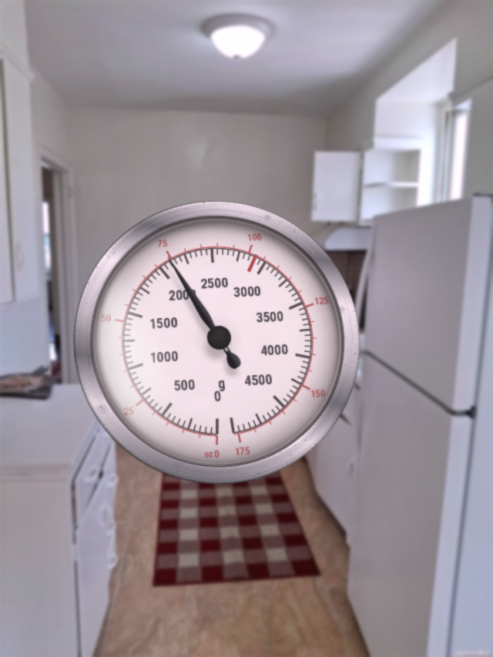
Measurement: 2100 g
